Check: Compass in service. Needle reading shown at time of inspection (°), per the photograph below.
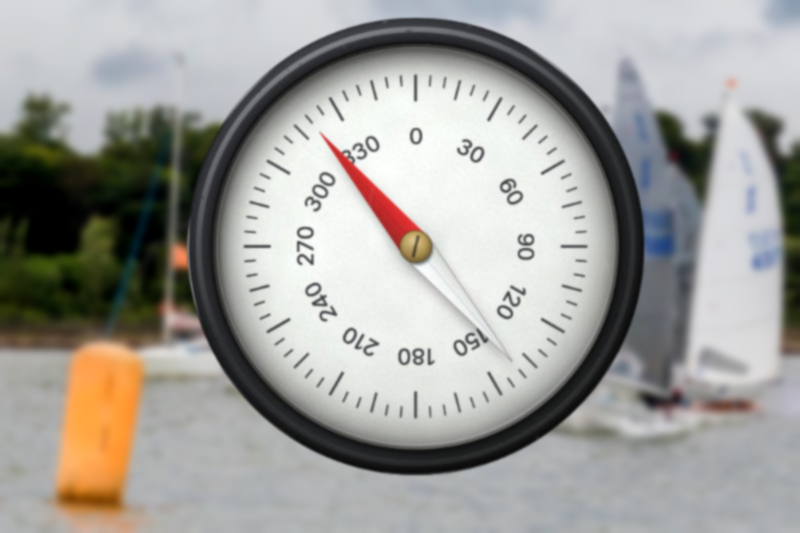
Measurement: 320 °
